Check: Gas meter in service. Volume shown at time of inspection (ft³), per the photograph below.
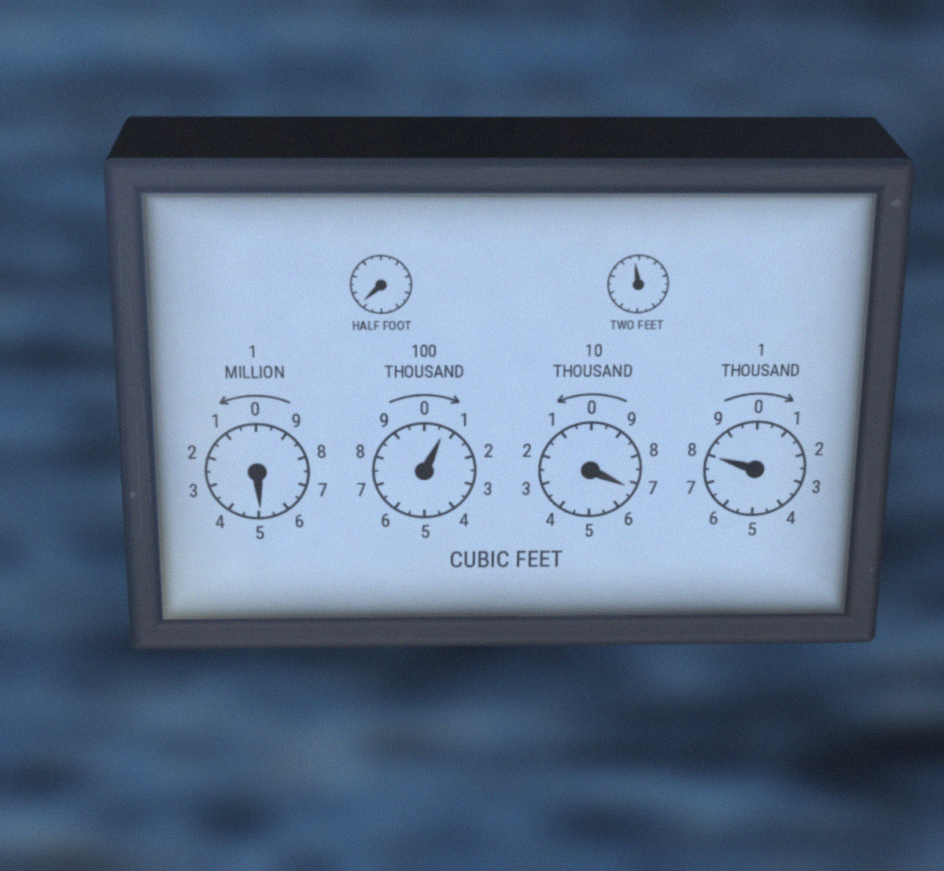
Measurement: 506800 ft³
